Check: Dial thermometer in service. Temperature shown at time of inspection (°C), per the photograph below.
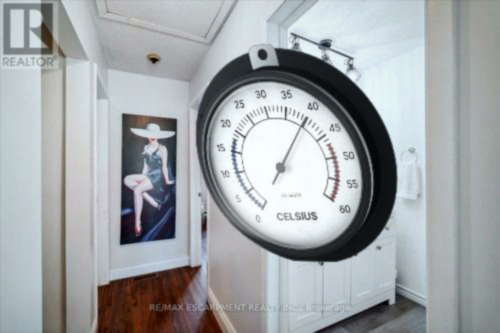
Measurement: 40 °C
